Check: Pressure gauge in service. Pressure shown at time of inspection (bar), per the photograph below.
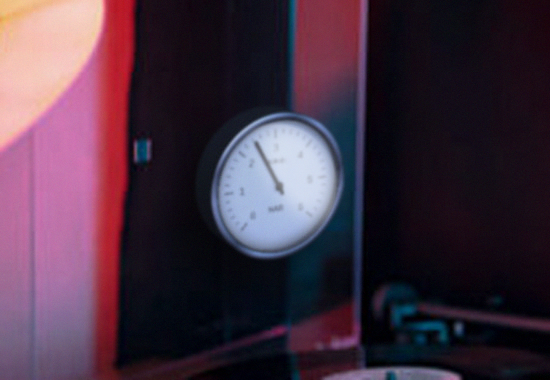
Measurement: 2.4 bar
